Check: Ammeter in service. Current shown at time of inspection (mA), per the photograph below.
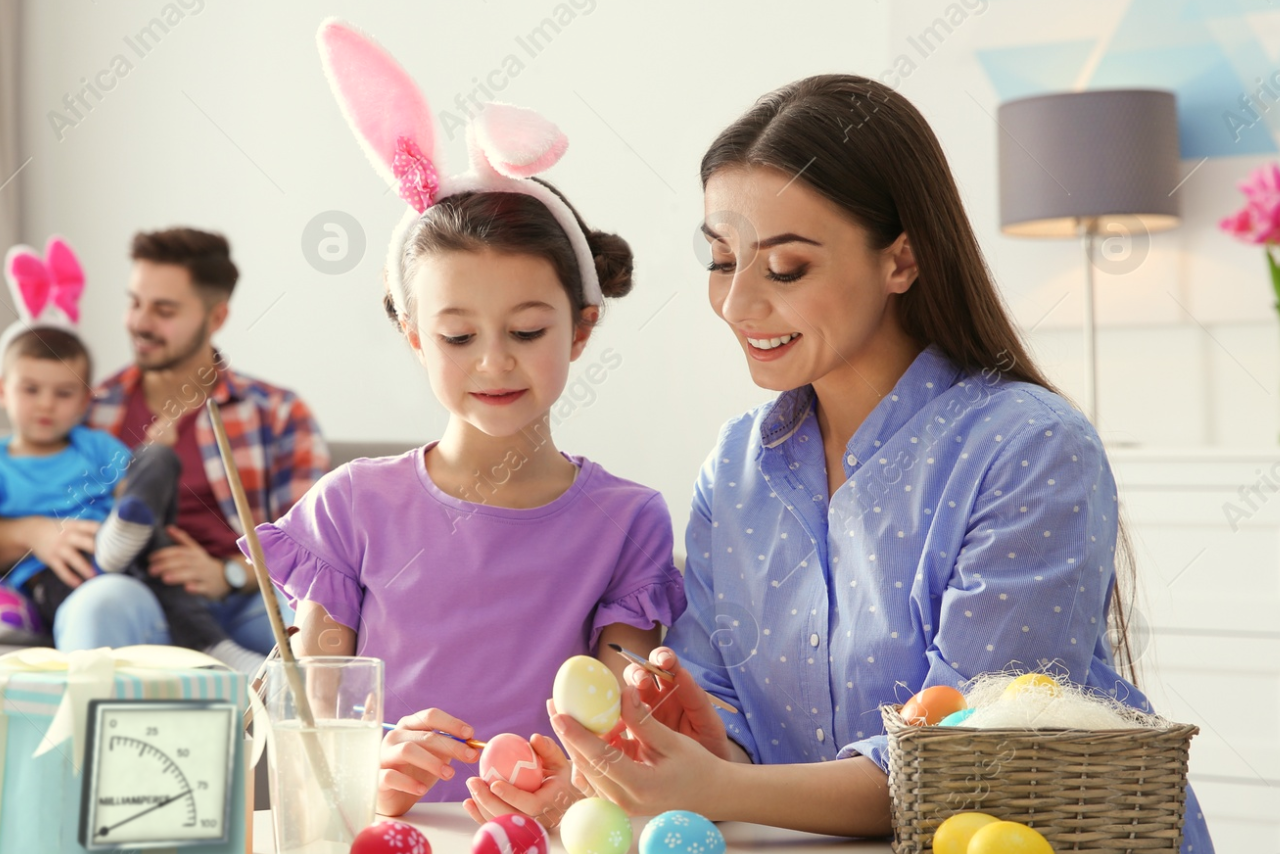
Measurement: 75 mA
